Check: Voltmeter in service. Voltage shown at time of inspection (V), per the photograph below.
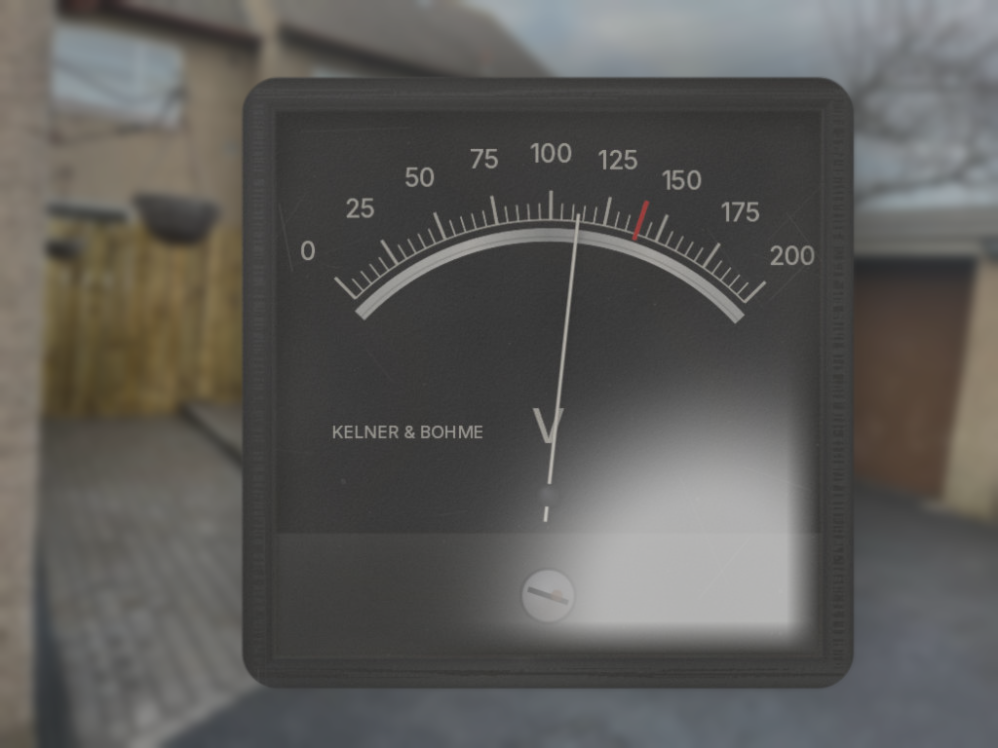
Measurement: 112.5 V
